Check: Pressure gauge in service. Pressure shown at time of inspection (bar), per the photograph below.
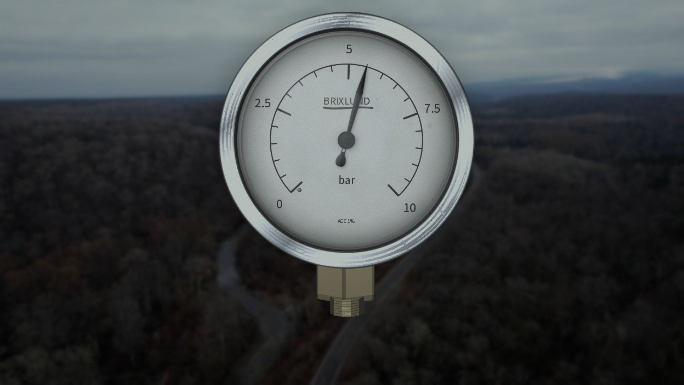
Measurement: 5.5 bar
